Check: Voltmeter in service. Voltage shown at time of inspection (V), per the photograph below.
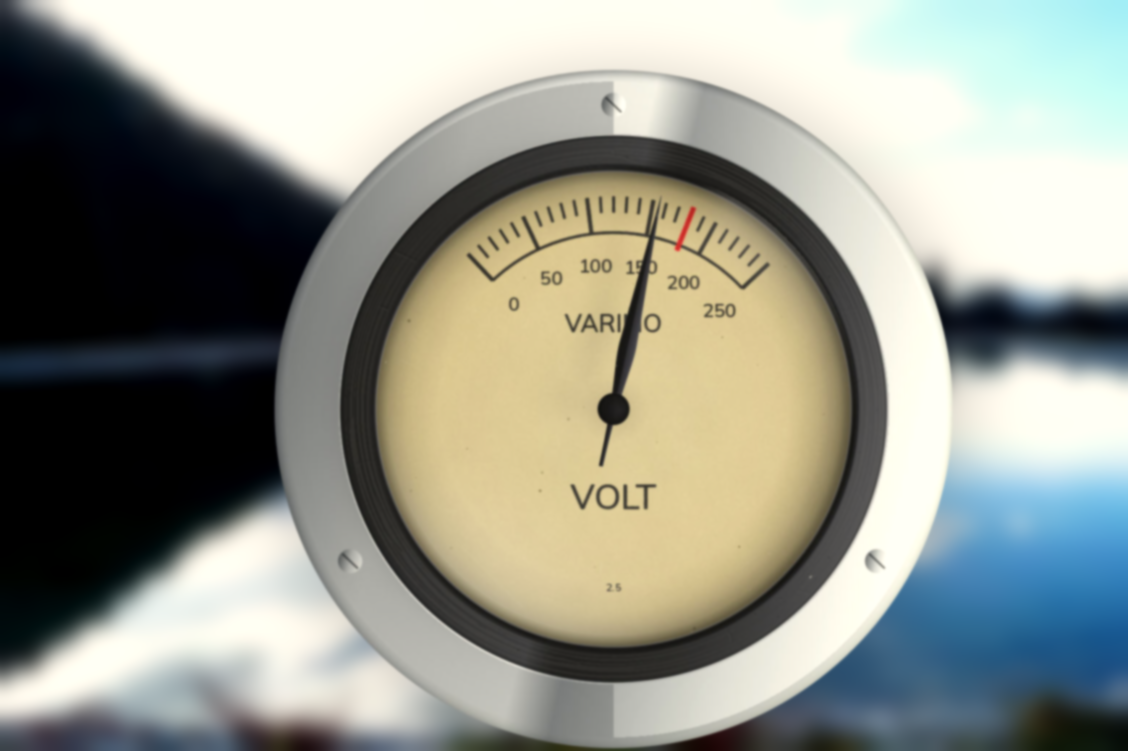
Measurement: 155 V
